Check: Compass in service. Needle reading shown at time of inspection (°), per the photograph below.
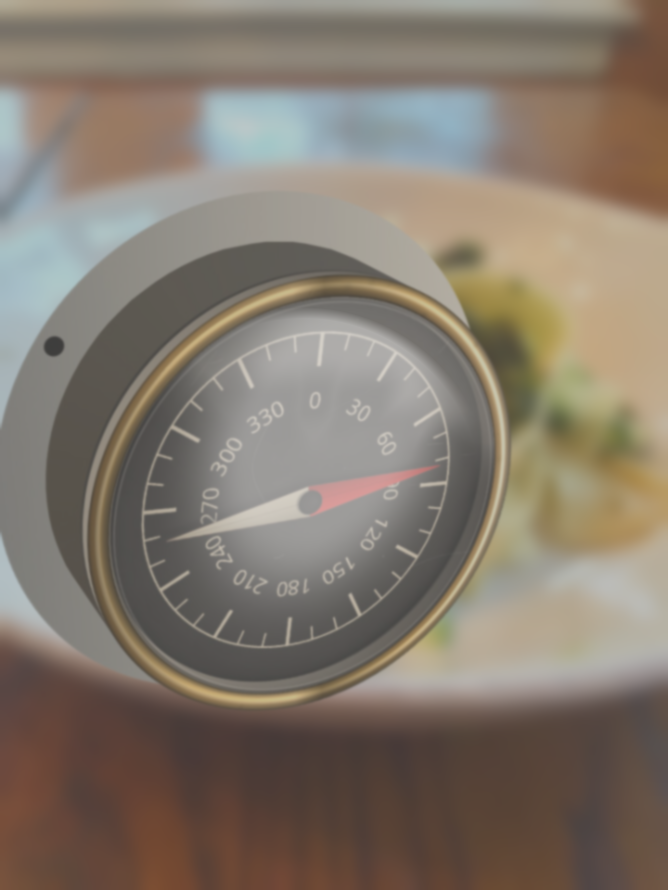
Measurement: 80 °
